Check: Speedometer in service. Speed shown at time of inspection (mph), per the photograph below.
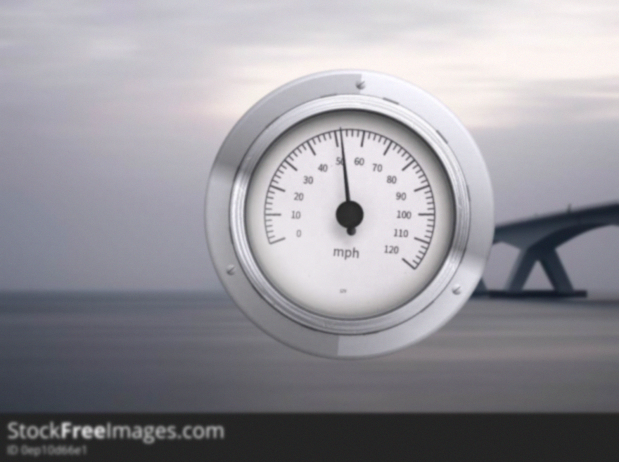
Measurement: 52 mph
